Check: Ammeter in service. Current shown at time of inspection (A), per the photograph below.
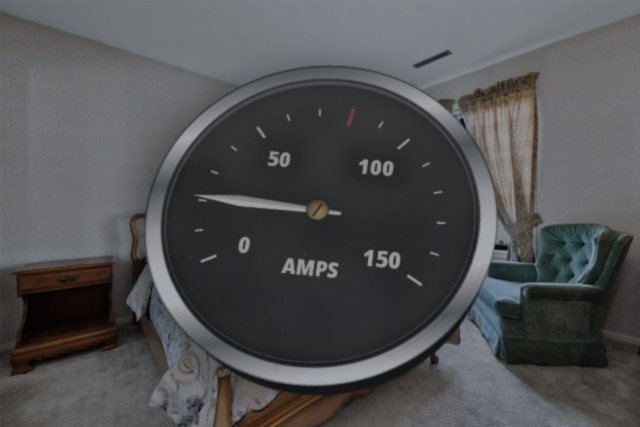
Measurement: 20 A
